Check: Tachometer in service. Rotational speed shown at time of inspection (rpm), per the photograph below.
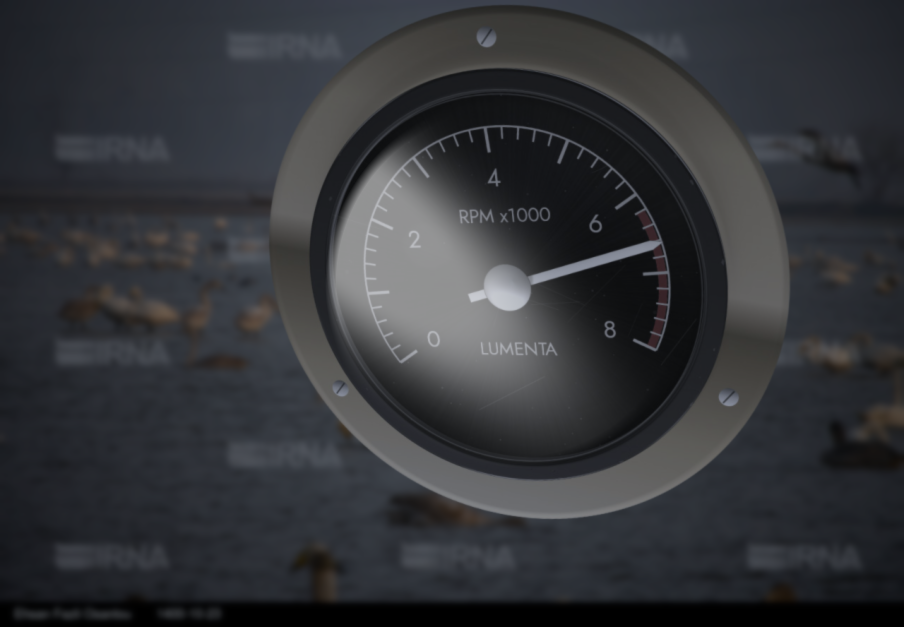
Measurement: 6600 rpm
